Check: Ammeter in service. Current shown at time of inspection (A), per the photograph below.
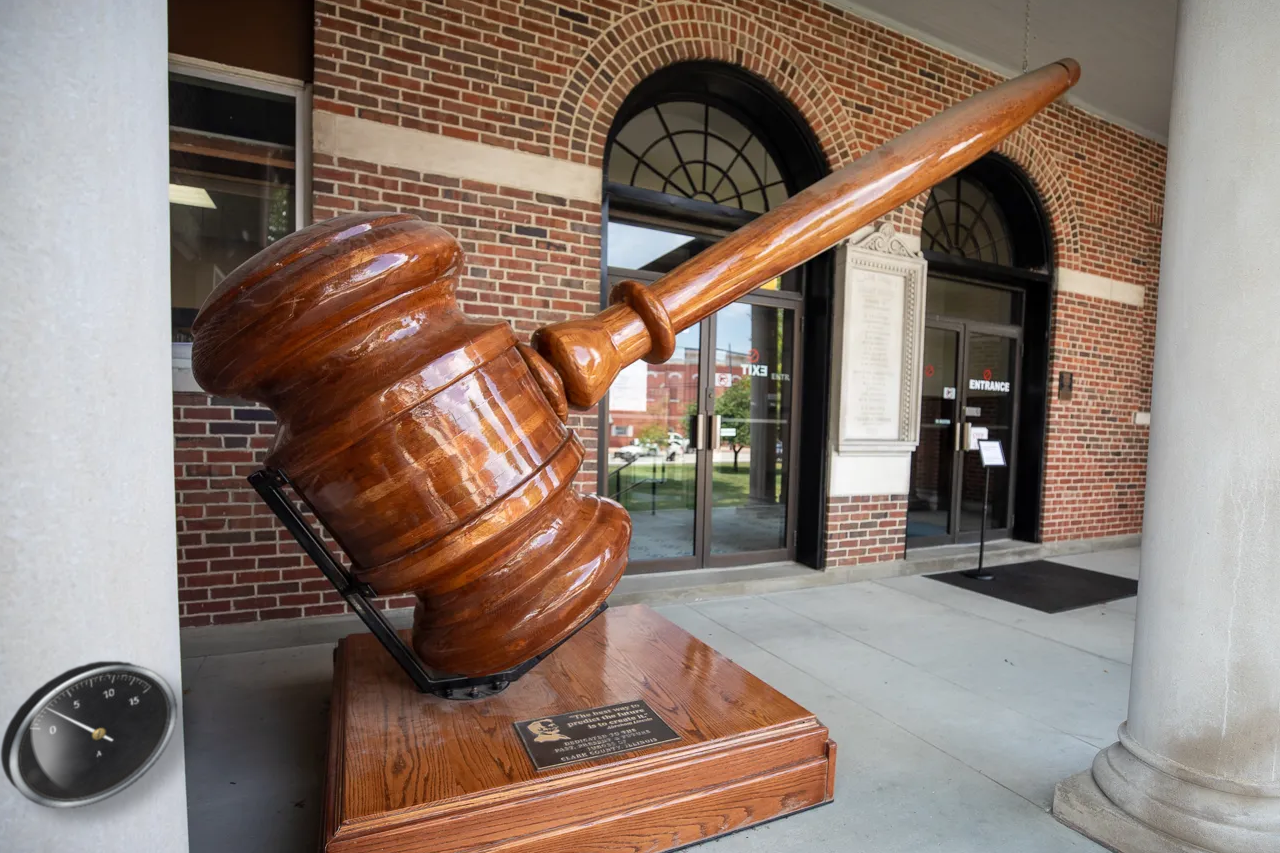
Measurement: 2.5 A
